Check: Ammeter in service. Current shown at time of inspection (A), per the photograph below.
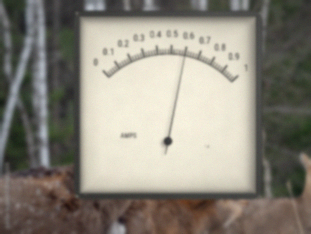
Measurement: 0.6 A
